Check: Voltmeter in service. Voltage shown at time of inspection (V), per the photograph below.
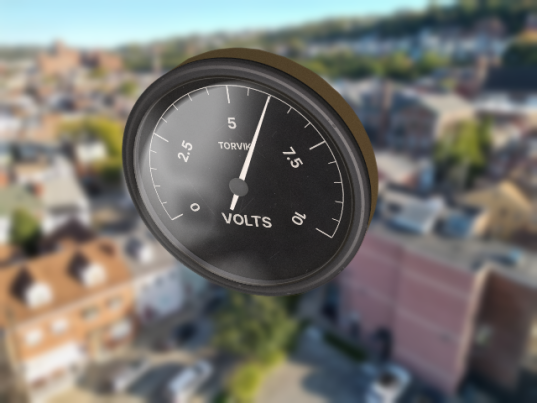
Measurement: 6 V
